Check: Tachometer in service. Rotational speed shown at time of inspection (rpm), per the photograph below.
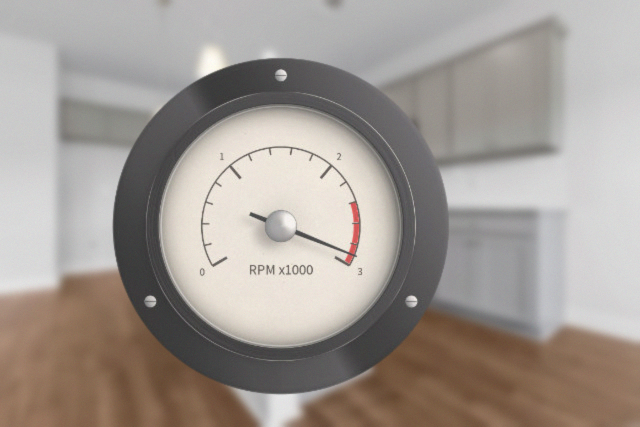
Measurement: 2900 rpm
